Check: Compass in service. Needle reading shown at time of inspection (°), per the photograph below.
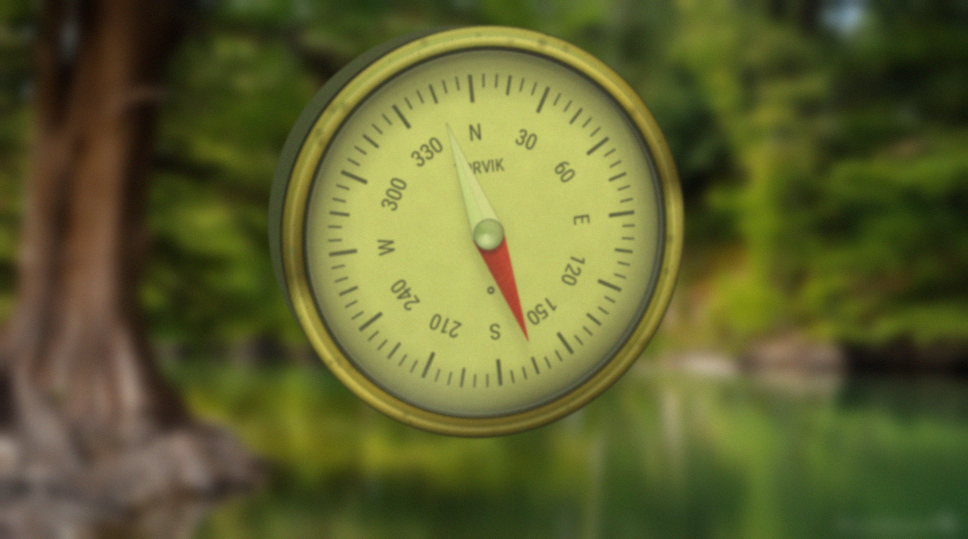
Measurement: 165 °
